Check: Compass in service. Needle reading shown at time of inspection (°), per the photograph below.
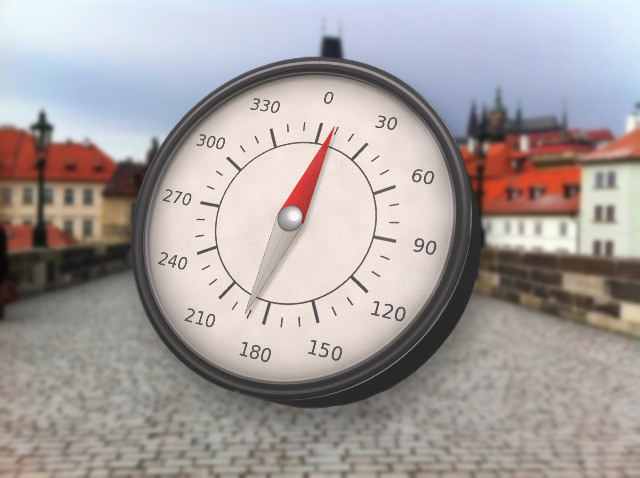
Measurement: 10 °
